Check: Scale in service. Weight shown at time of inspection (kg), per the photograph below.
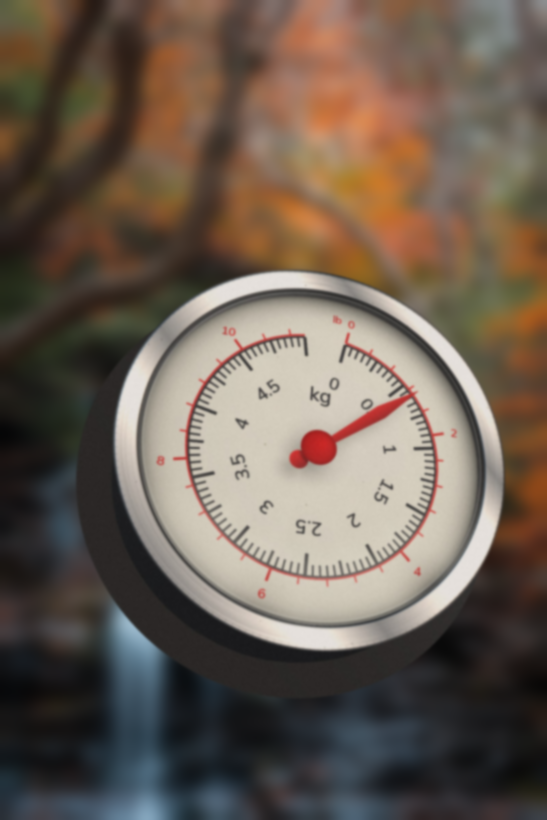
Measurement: 0.6 kg
